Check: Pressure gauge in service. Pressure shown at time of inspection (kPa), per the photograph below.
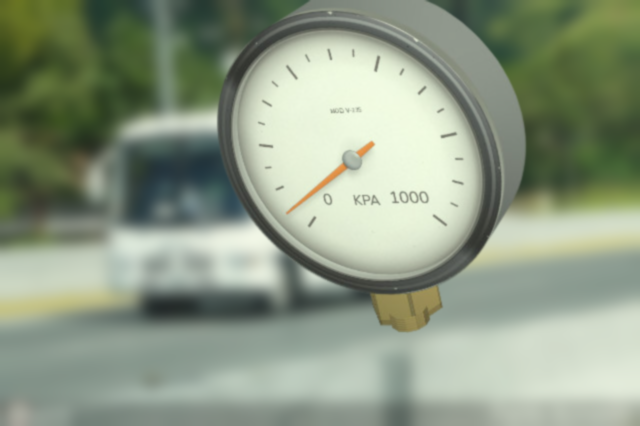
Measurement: 50 kPa
